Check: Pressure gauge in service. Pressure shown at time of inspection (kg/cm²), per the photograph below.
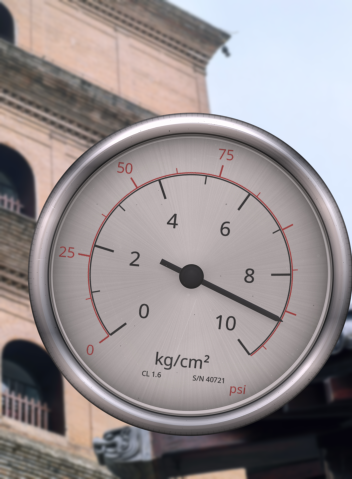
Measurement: 9 kg/cm²
